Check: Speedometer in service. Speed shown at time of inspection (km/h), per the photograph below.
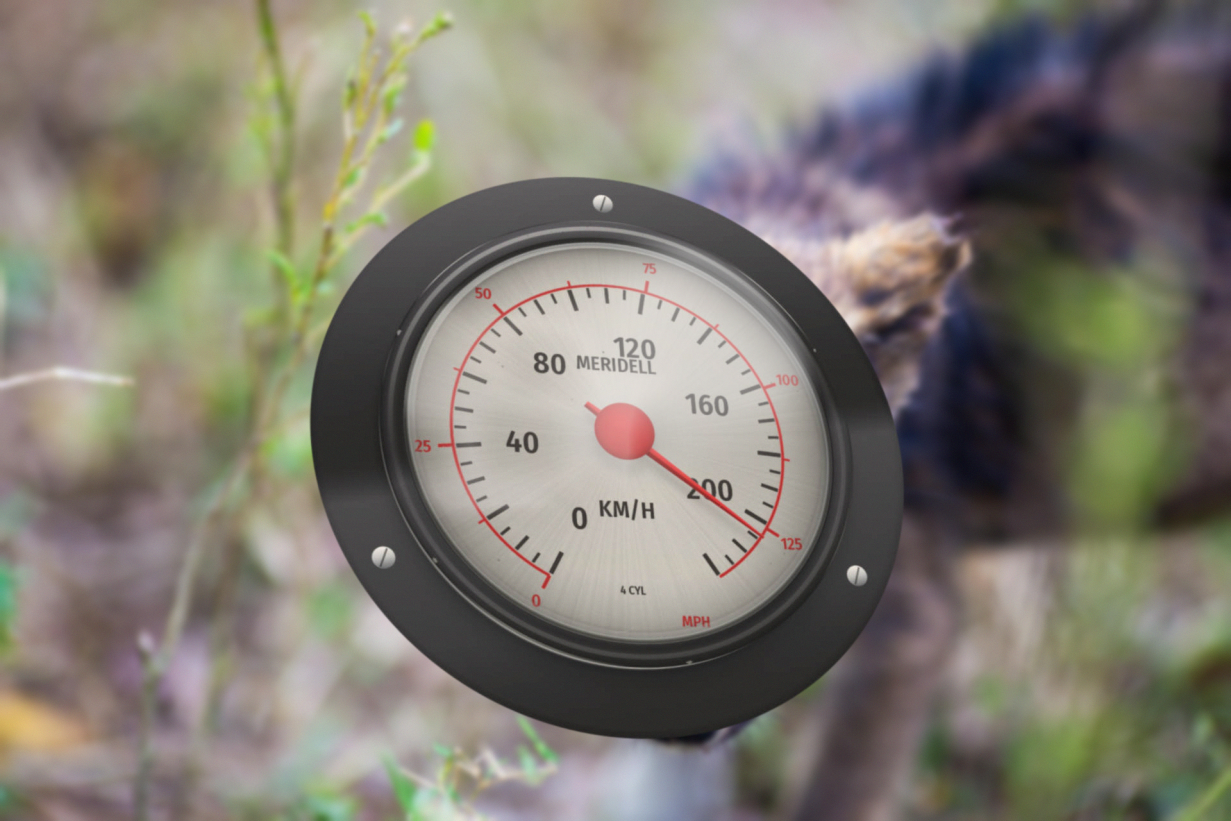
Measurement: 205 km/h
